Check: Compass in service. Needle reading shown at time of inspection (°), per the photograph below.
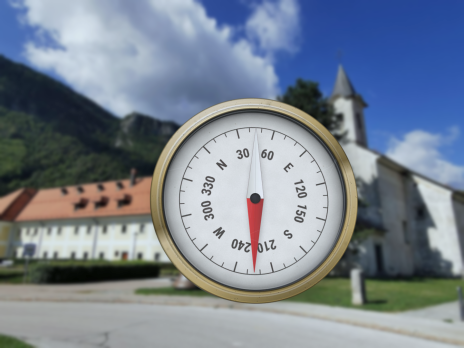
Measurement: 225 °
